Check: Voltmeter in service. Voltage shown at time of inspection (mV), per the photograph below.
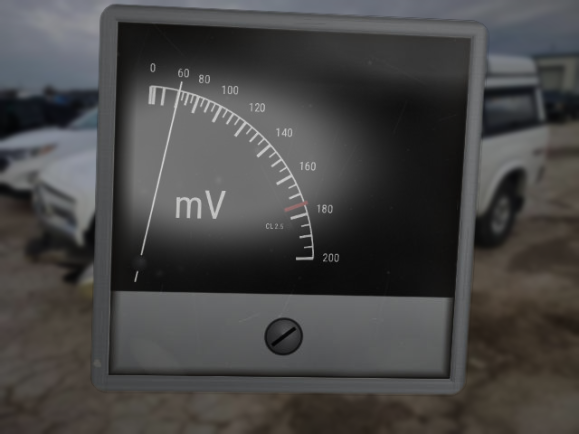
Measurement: 60 mV
